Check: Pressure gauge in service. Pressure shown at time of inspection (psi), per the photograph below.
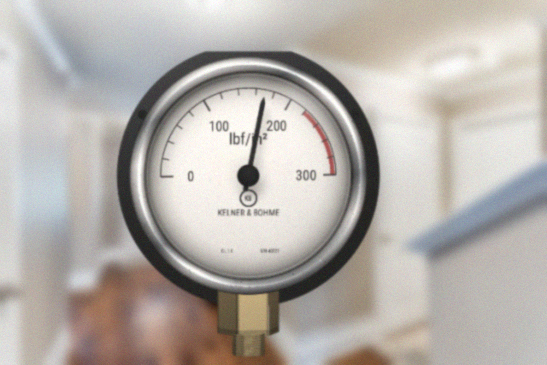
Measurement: 170 psi
